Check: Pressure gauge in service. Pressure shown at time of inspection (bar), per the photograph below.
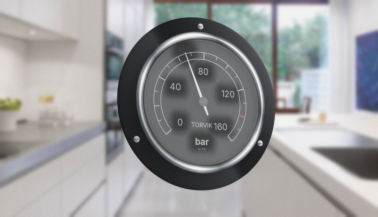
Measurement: 65 bar
